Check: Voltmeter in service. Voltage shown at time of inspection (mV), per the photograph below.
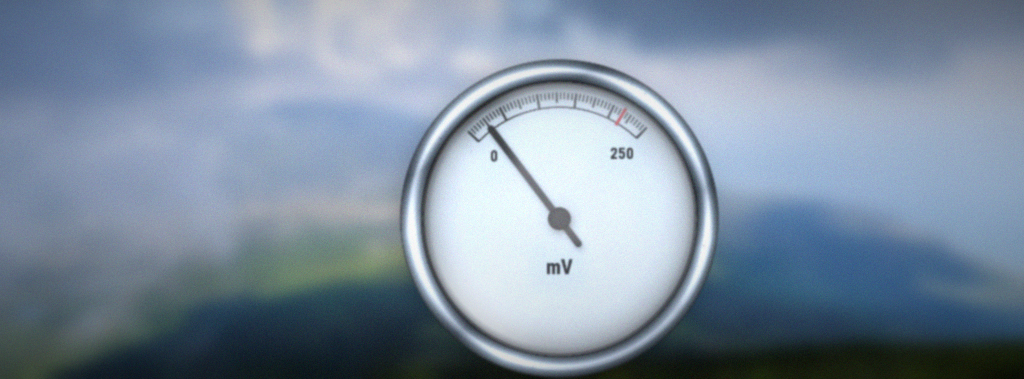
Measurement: 25 mV
